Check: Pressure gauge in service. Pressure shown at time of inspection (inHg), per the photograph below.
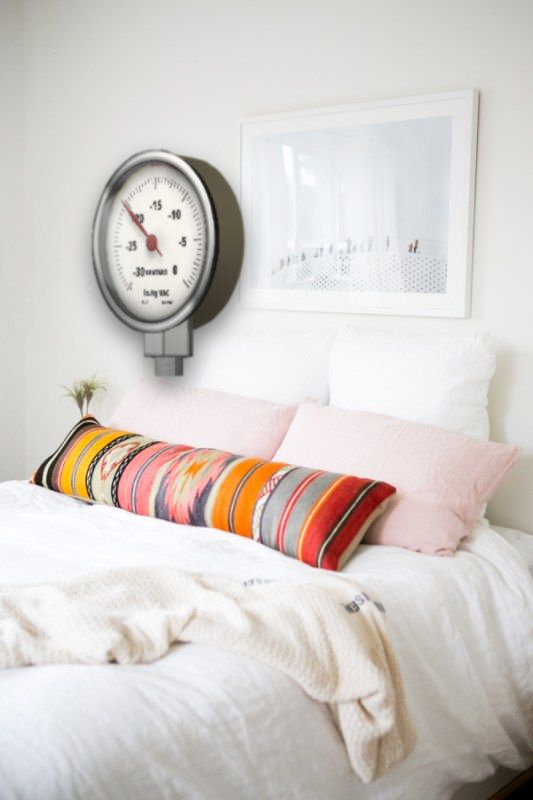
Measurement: -20 inHg
